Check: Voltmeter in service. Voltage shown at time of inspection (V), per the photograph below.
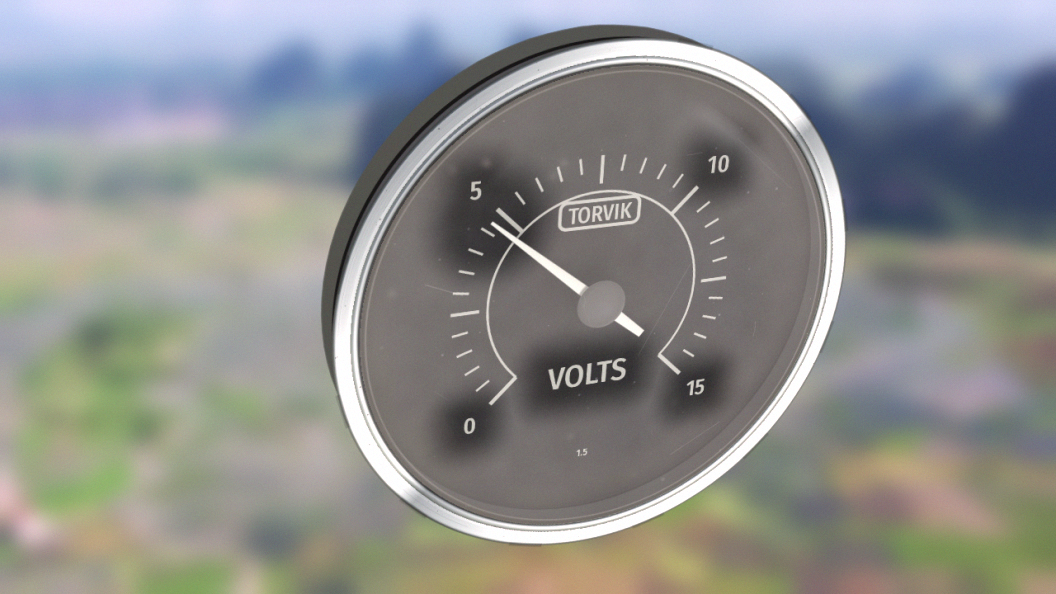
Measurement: 4.75 V
